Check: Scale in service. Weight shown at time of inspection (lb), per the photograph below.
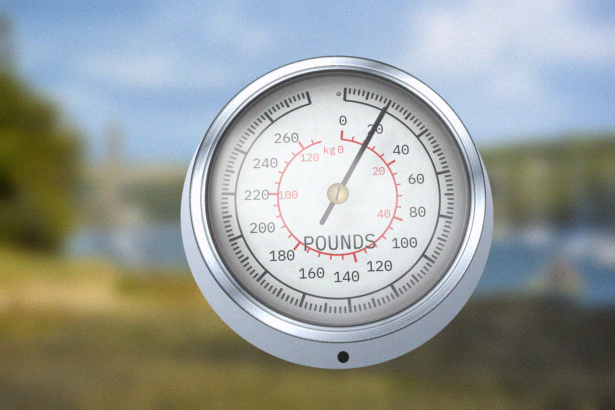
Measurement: 20 lb
